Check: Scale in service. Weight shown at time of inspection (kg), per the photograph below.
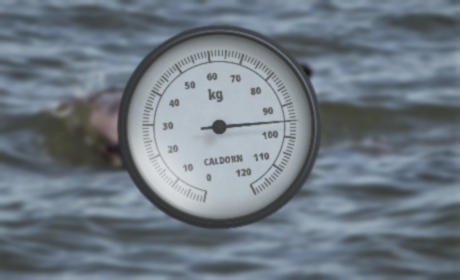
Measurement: 95 kg
